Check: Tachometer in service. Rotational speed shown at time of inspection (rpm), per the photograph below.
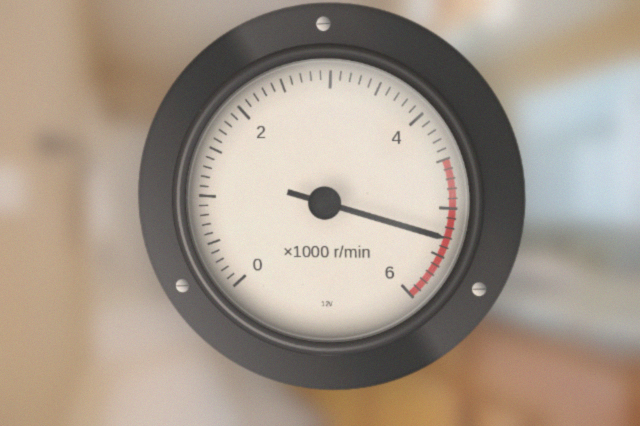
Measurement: 5300 rpm
